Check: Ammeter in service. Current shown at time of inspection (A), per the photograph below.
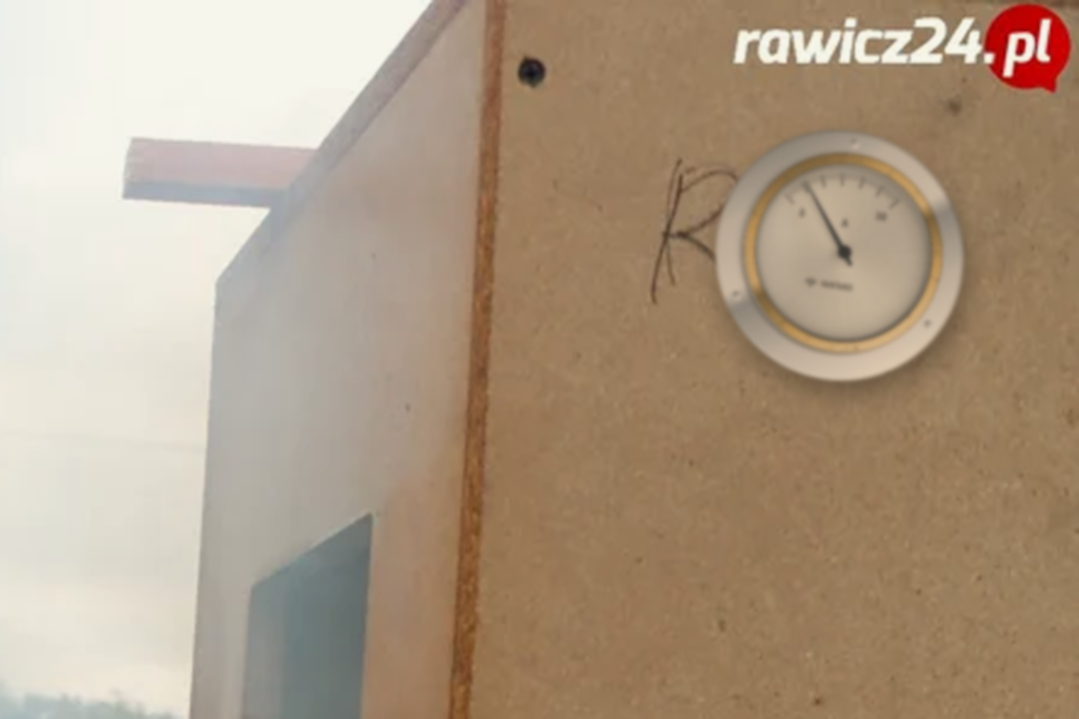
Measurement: 5 A
